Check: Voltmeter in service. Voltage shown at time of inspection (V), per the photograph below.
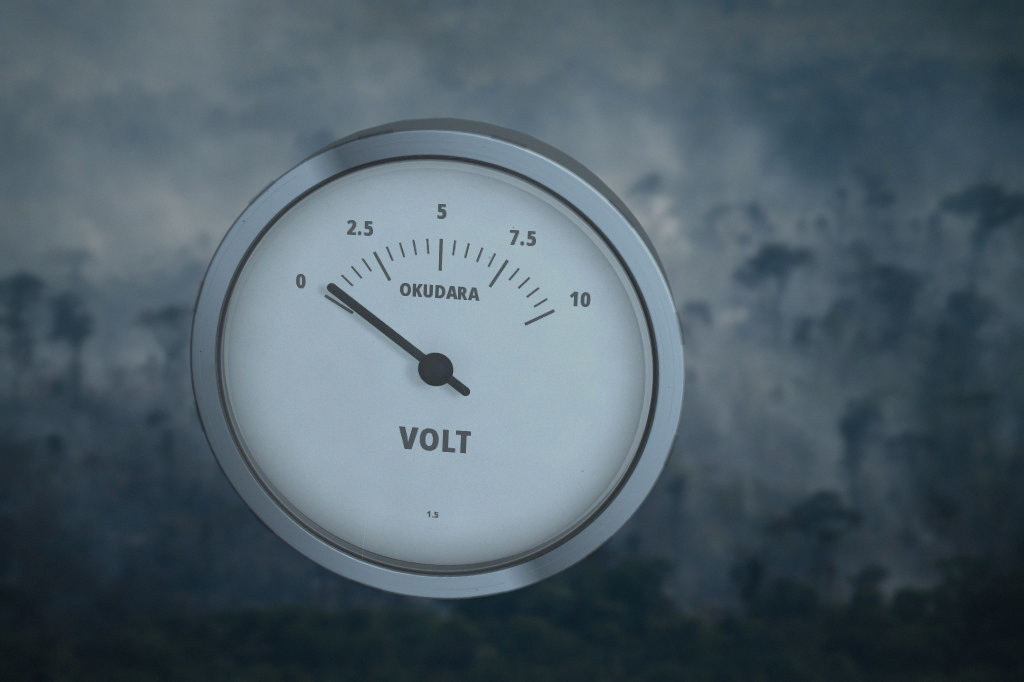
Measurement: 0.5 V
